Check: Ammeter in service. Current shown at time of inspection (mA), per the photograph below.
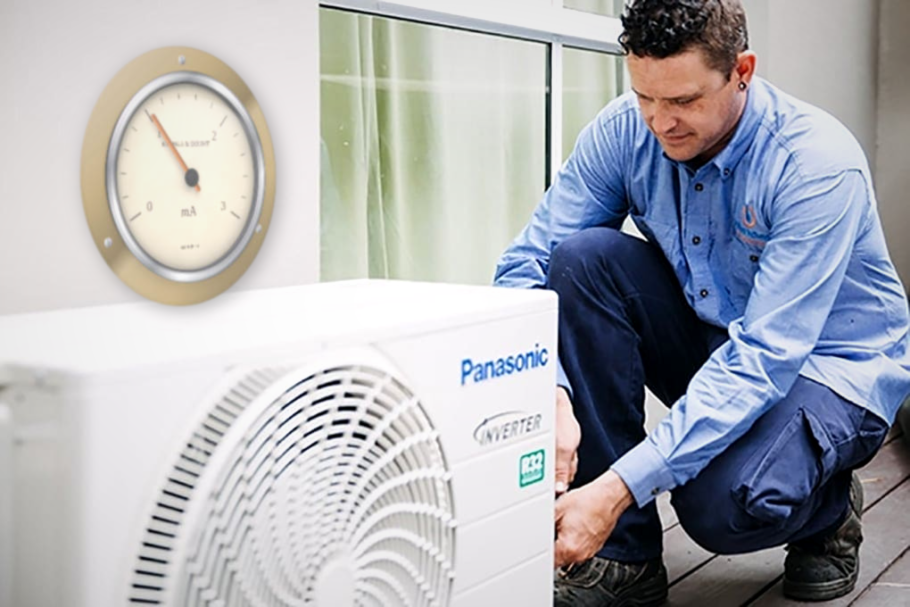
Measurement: 1 mA
